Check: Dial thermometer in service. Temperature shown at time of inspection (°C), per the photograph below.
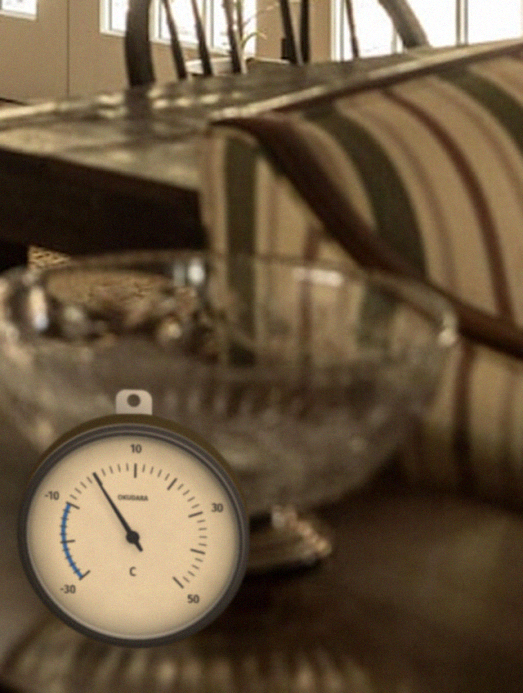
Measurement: 0 °C
